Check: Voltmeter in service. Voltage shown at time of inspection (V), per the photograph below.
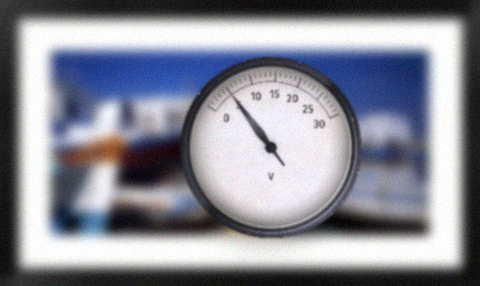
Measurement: 5 V
